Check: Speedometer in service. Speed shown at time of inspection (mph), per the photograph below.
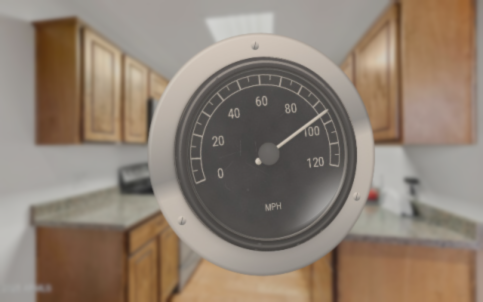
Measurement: 95 mph
